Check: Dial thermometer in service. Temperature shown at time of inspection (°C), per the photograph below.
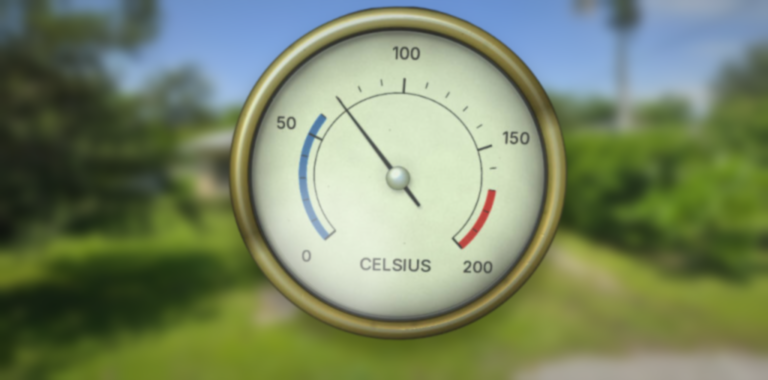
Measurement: 70 °C
